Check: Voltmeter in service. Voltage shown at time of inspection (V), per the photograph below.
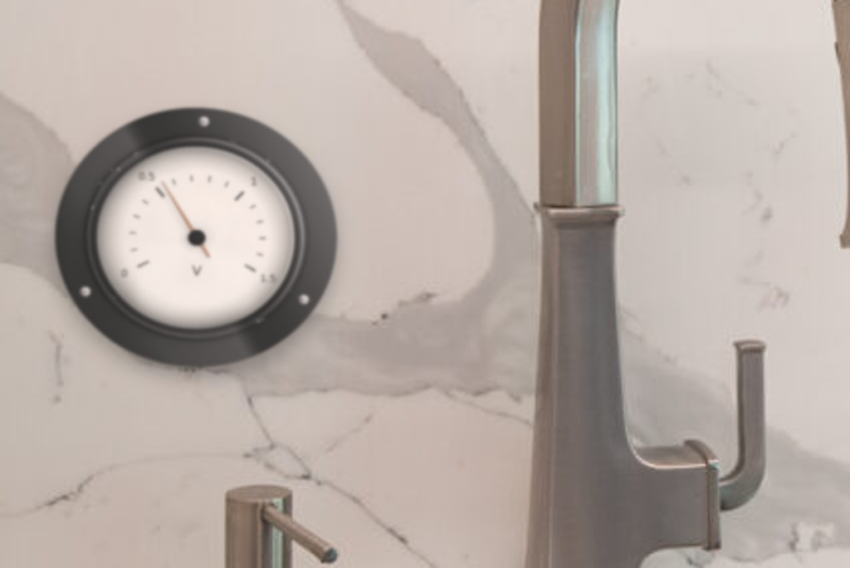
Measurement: 0.55 V
